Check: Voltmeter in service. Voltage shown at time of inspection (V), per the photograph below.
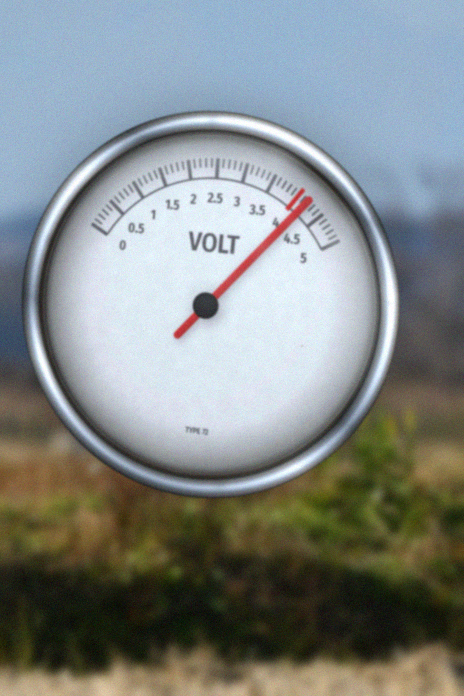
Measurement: 4.2 V
